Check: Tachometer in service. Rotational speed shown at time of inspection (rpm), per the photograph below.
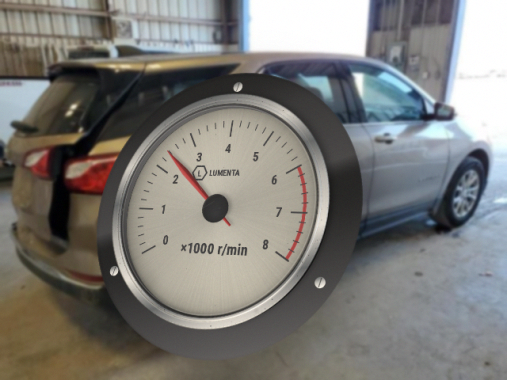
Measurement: 2400 rpm
